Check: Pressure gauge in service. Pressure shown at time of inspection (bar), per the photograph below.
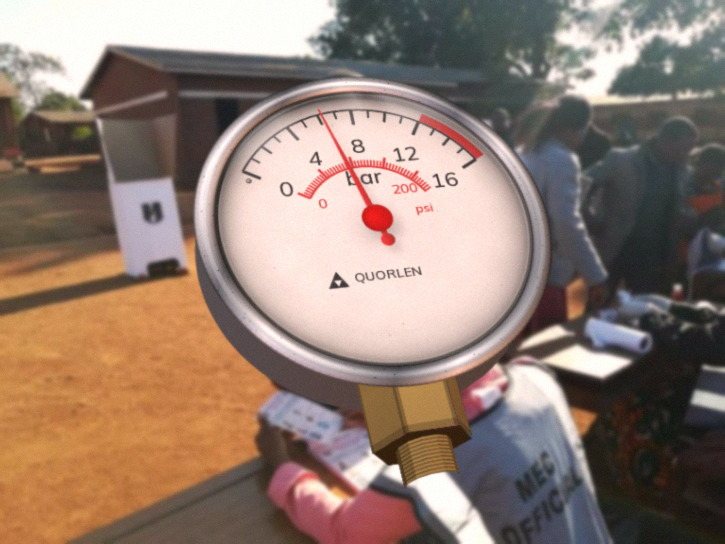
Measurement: 6 bar
